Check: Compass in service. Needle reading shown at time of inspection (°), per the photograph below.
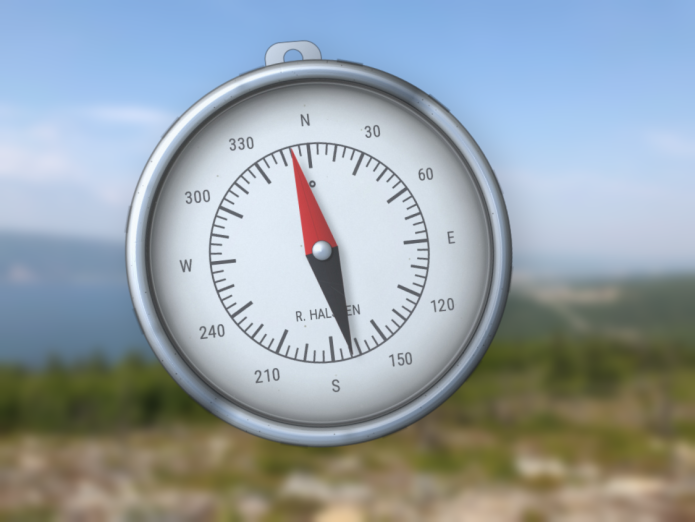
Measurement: 350 °
